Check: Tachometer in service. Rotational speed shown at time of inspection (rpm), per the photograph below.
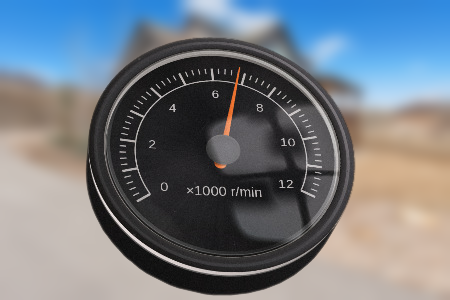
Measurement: 6800 rpm
